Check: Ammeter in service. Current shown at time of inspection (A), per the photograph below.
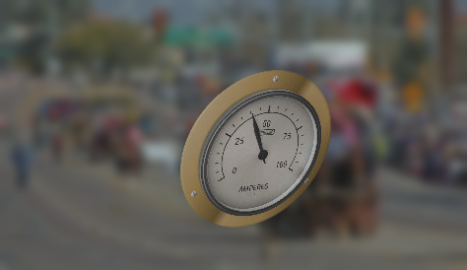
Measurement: 40 A
